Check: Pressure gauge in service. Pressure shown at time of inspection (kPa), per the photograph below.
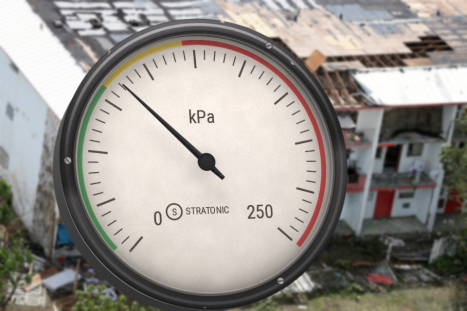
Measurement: 85 kPa
